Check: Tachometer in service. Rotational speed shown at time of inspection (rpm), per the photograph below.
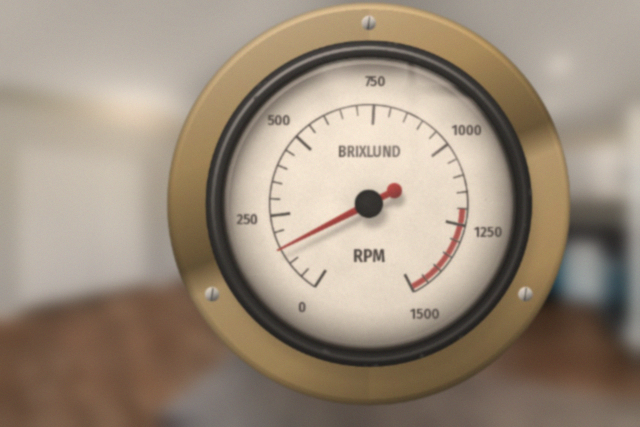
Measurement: 150 rpm
